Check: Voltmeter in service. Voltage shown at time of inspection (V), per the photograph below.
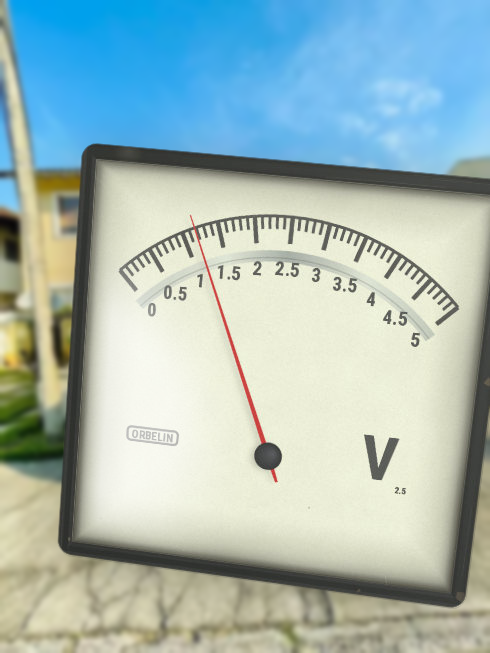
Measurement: 1.2 V
